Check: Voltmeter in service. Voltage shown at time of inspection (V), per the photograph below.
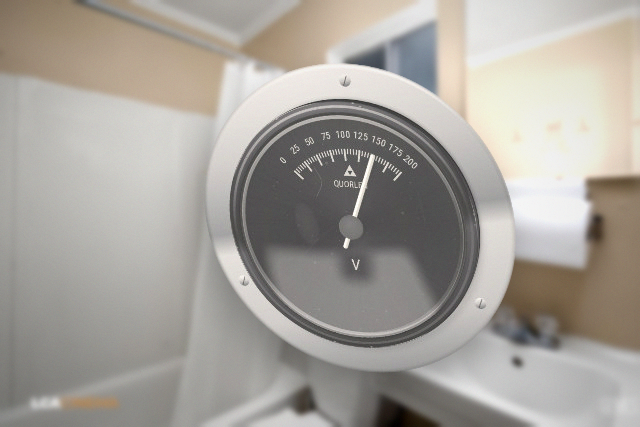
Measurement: 150 V
